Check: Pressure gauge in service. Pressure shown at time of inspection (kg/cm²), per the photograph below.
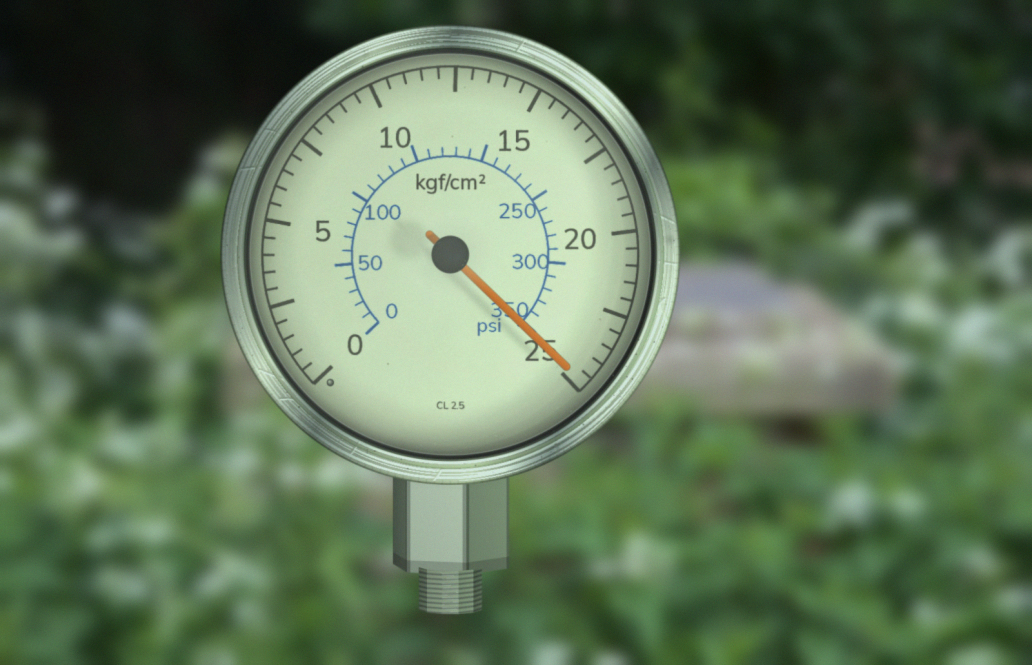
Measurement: 24.75 kg/cm²
